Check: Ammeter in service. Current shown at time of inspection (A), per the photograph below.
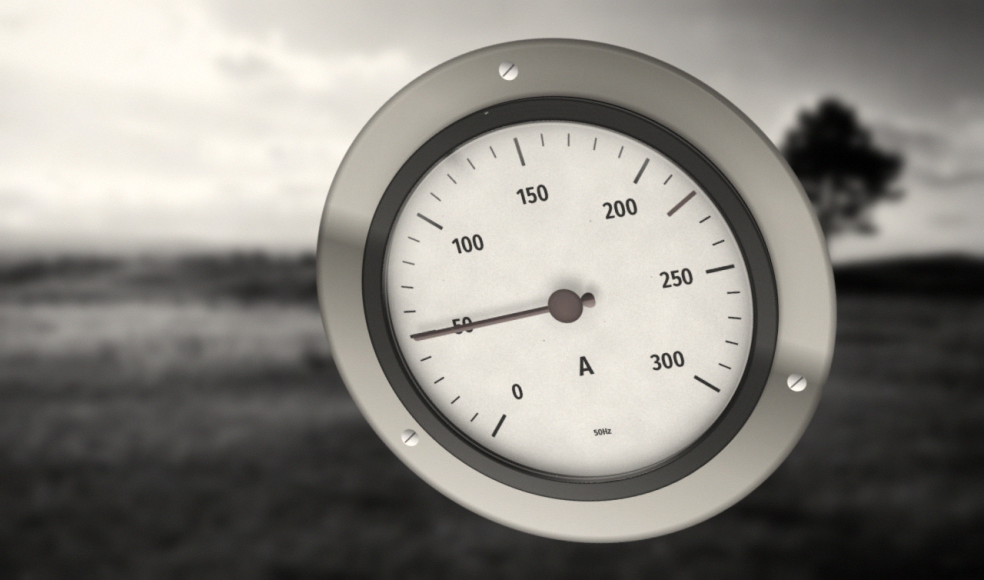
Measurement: 50 A
